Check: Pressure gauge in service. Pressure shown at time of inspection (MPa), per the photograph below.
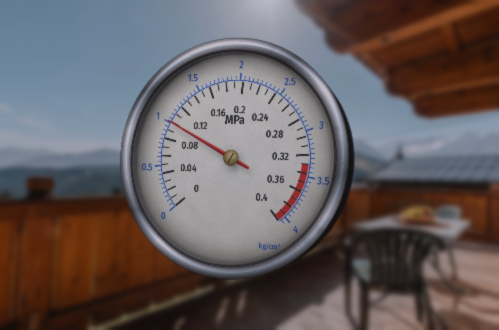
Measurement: 0.1 MPa
